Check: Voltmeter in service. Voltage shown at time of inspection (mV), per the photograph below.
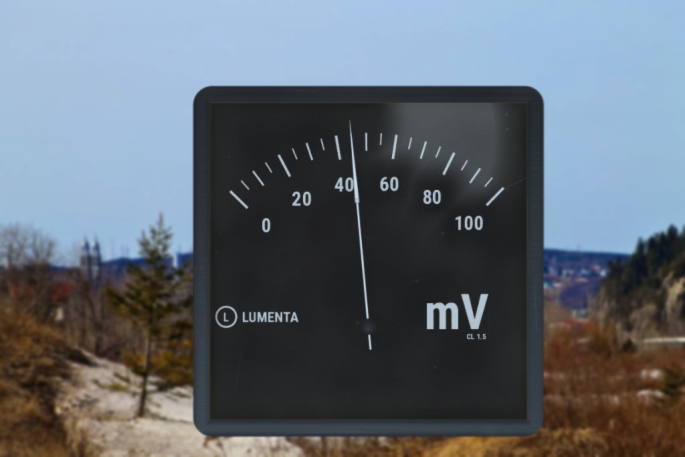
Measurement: 45 mV
